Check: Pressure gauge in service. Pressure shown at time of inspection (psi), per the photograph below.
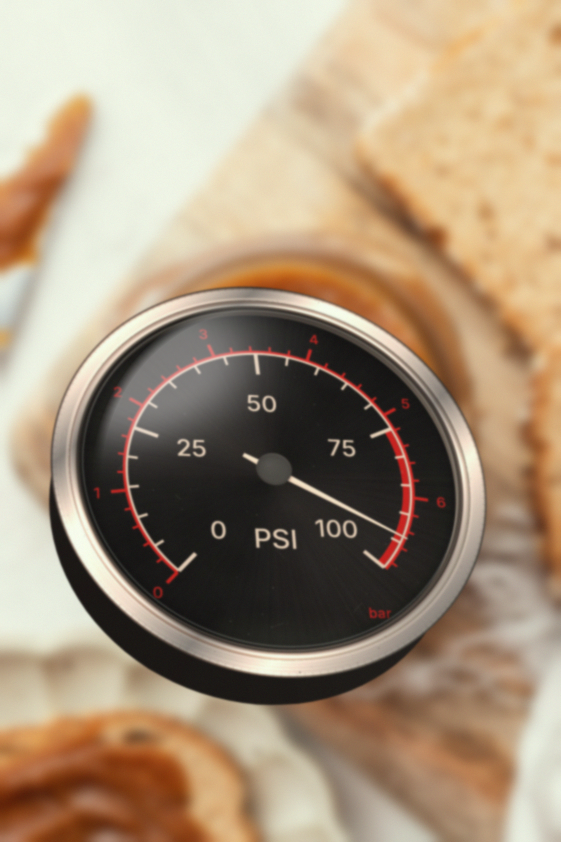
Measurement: 95 psi
